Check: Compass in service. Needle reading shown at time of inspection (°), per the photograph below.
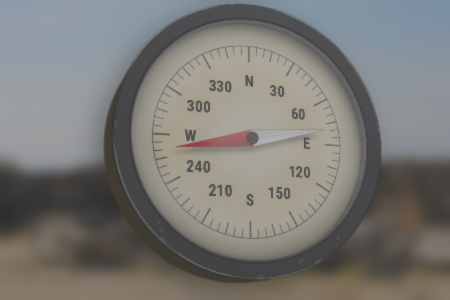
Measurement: 260 °
